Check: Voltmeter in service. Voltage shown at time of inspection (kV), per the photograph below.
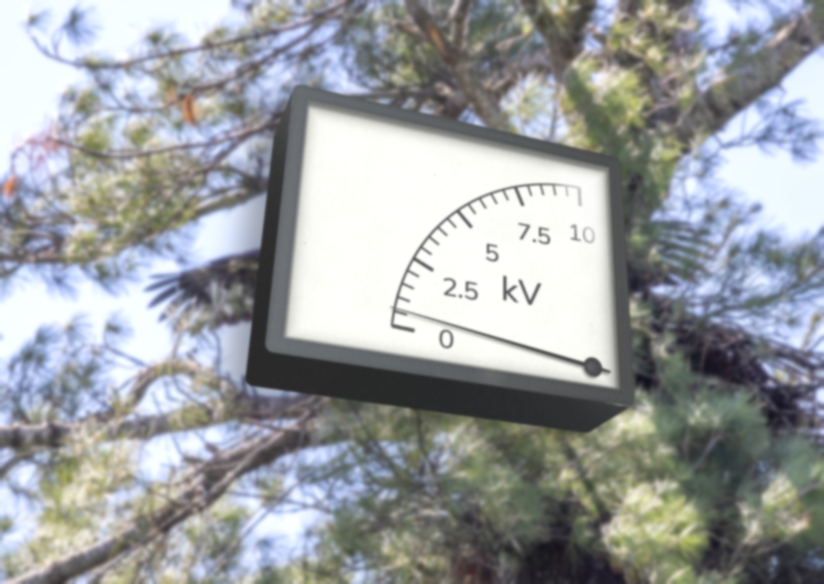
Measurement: 0.5 kV
